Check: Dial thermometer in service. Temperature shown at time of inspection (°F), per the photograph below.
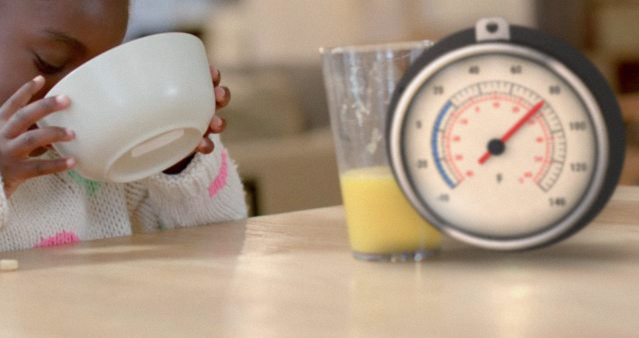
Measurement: 80 °F
